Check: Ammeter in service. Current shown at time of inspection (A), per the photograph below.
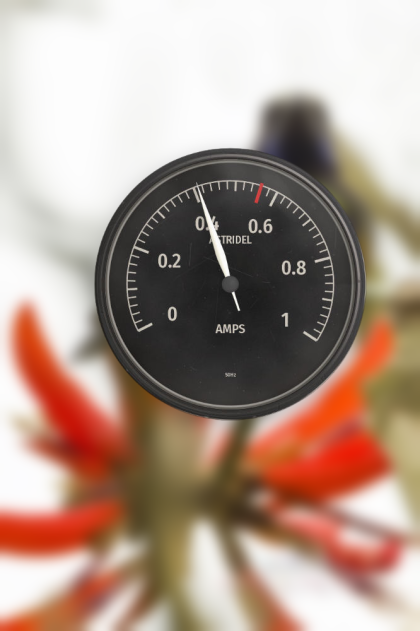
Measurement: 0.41 A
